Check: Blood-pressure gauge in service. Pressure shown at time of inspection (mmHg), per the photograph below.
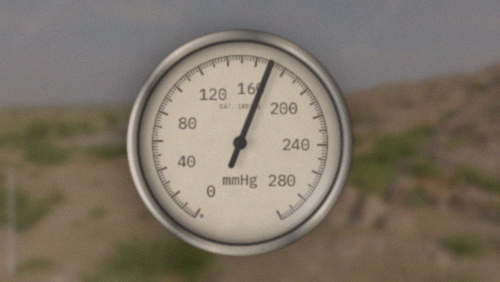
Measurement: 170 mmHg
